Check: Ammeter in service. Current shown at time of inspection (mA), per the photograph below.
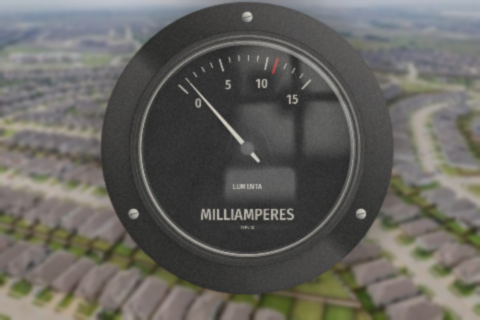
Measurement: 1 mA
